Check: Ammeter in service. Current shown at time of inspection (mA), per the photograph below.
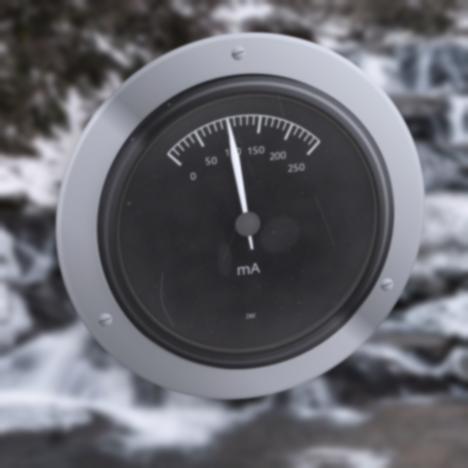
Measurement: 100 mA
